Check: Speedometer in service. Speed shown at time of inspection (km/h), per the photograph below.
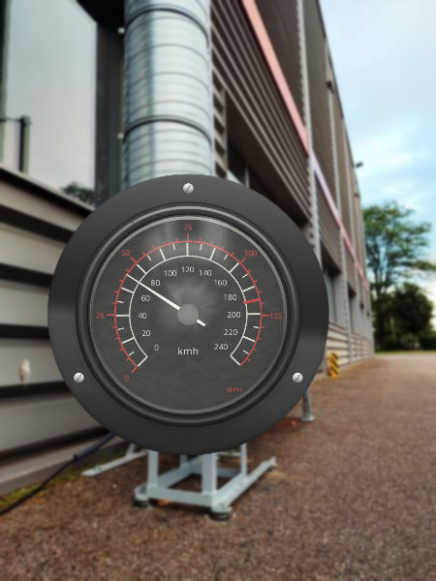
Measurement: 70 km/h
